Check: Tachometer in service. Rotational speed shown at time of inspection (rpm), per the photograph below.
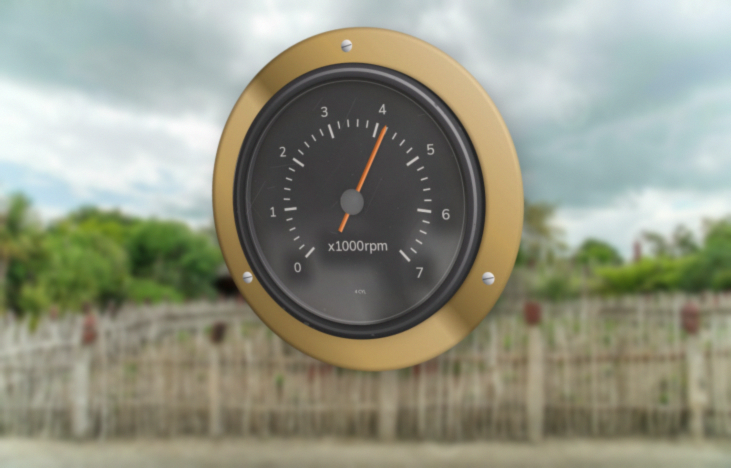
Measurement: 4200 rpm
